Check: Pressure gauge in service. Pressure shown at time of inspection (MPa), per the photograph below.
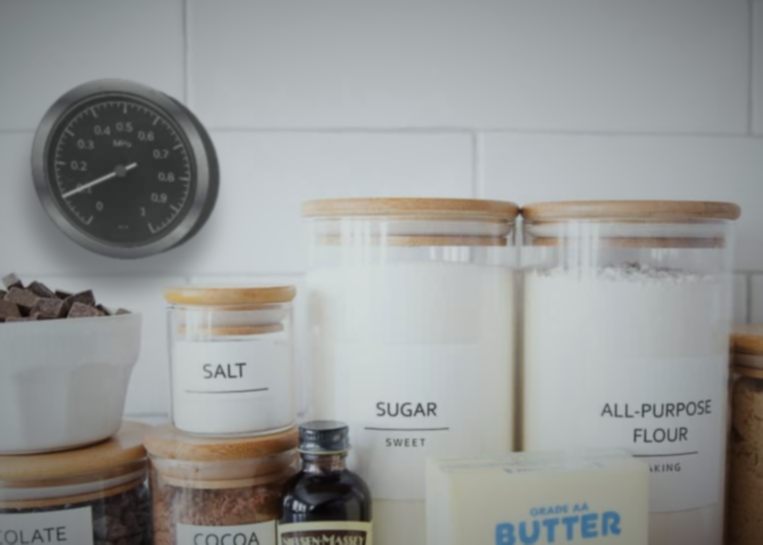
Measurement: 0.1 MPa
